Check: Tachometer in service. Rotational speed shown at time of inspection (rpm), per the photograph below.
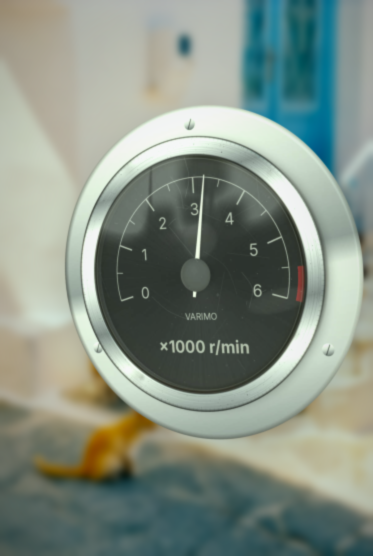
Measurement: 3250 rpm
